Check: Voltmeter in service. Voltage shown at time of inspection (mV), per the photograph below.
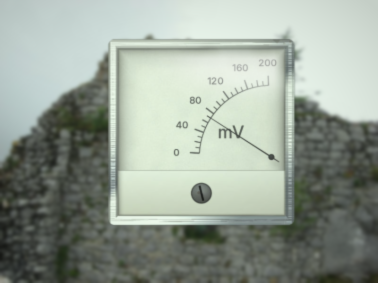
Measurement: 70 mV
